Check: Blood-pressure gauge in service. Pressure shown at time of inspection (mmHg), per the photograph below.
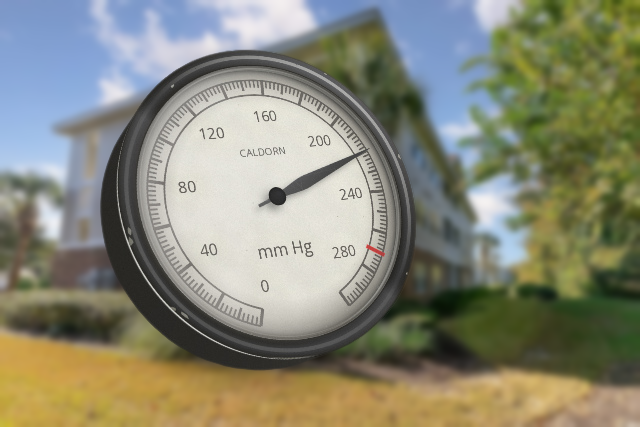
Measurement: 220 mmHg
